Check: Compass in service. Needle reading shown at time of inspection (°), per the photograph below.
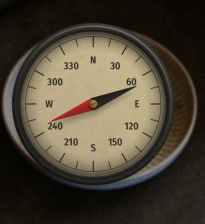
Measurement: 247.5 °
